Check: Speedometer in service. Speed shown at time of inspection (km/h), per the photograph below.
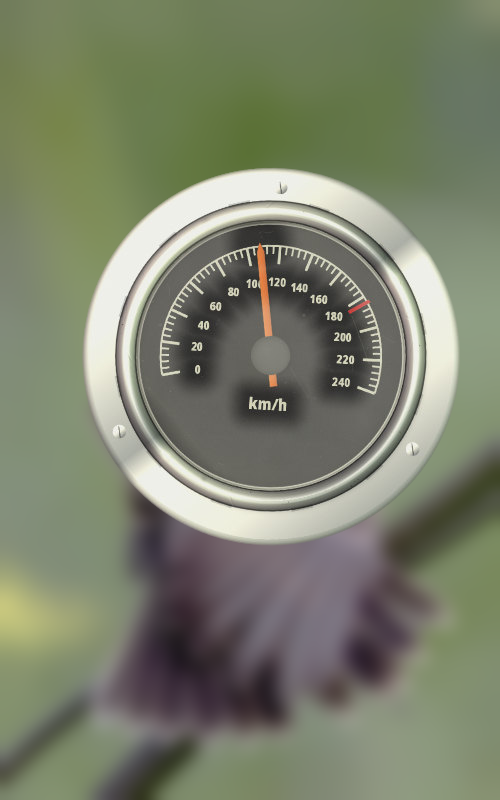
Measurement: 108 km/h
